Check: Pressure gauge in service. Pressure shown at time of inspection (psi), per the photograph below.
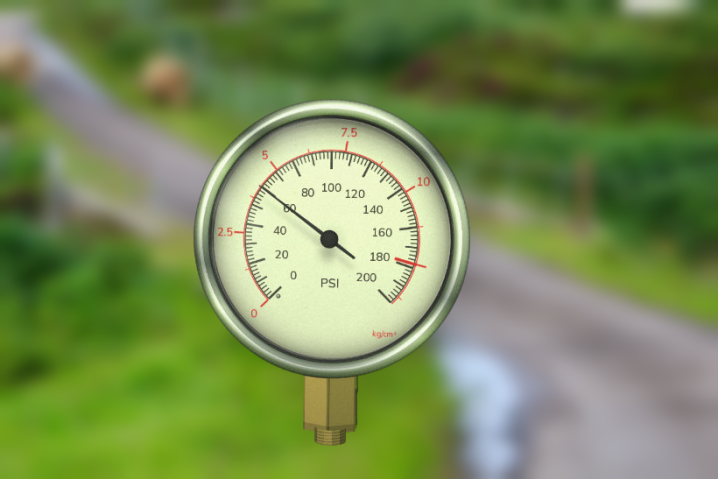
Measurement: 60 psi
